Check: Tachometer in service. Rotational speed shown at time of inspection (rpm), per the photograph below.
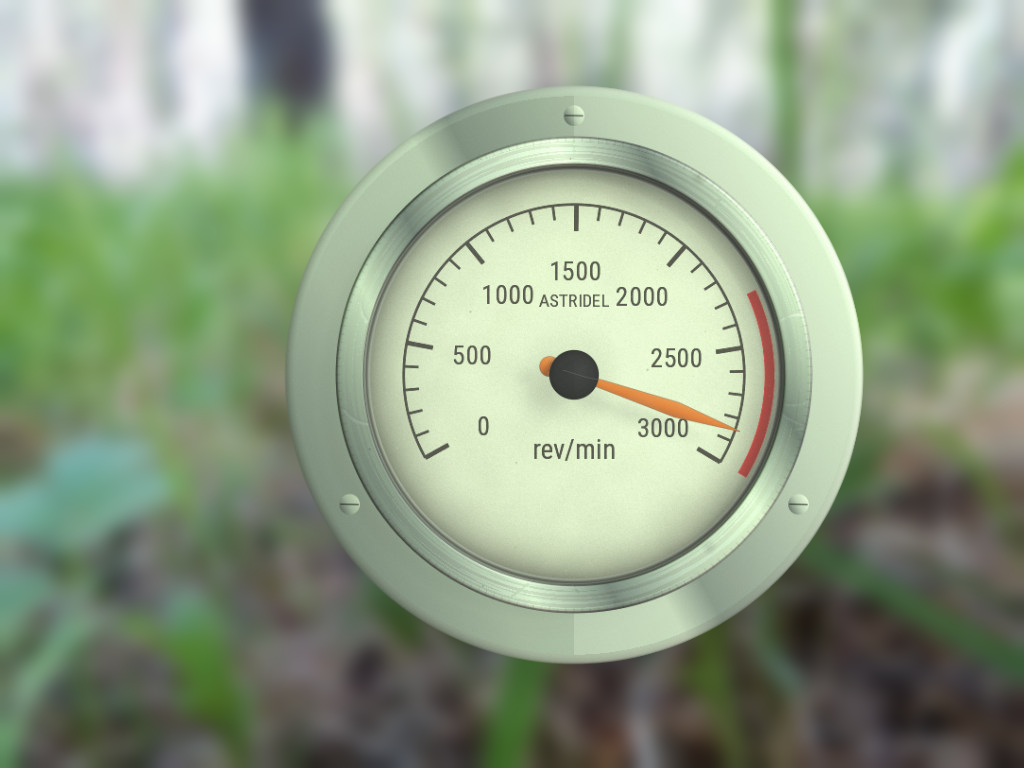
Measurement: 2850 rpm
